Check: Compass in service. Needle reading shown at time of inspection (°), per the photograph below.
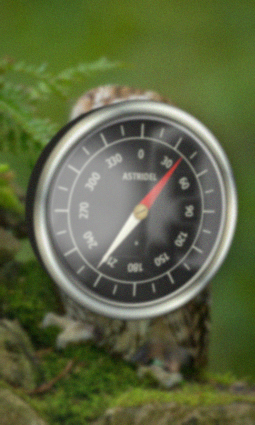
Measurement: 37.5 °
